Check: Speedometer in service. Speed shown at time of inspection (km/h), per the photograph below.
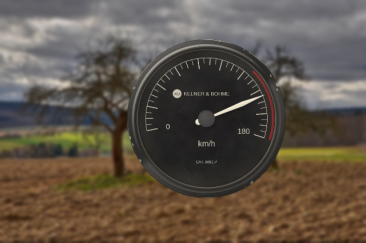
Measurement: 145 km/h
